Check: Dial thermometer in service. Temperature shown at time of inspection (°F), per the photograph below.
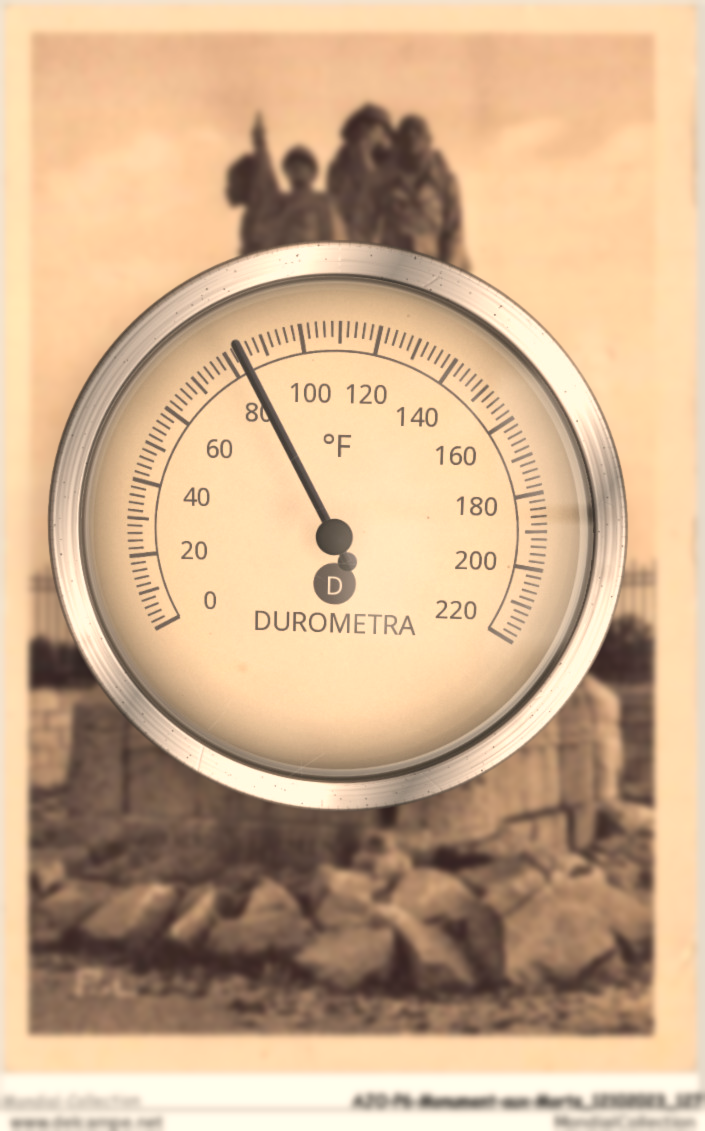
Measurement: 84 °F
